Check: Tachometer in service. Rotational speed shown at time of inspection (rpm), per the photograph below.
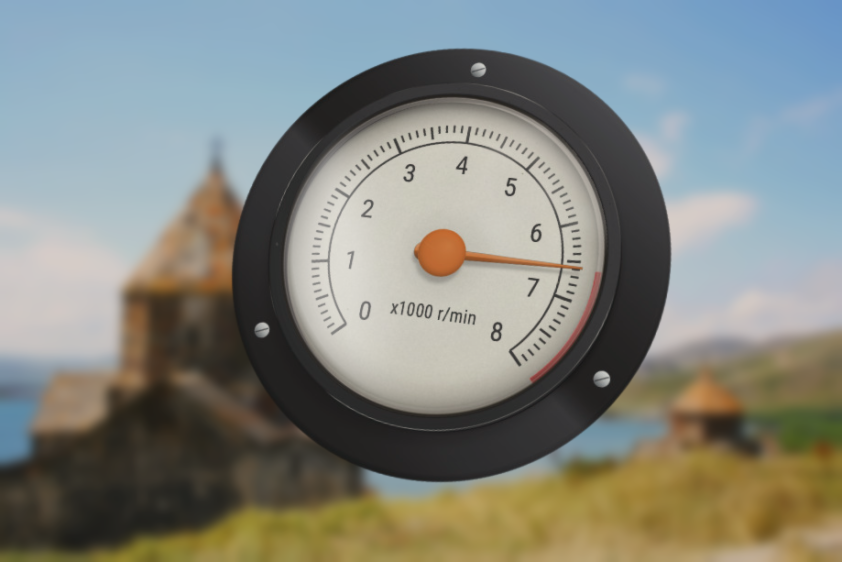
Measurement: 6600 rpm
